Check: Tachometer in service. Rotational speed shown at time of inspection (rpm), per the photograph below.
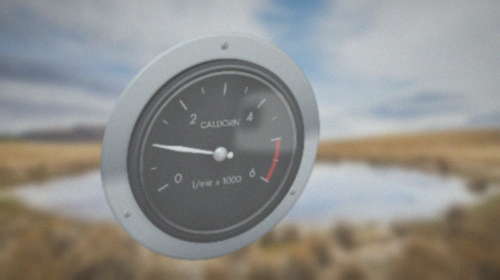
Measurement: 1000 rpm
